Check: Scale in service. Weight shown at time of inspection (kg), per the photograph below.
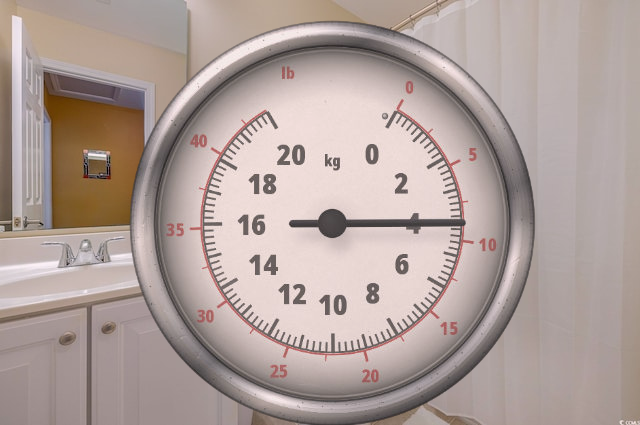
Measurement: 4 kg
